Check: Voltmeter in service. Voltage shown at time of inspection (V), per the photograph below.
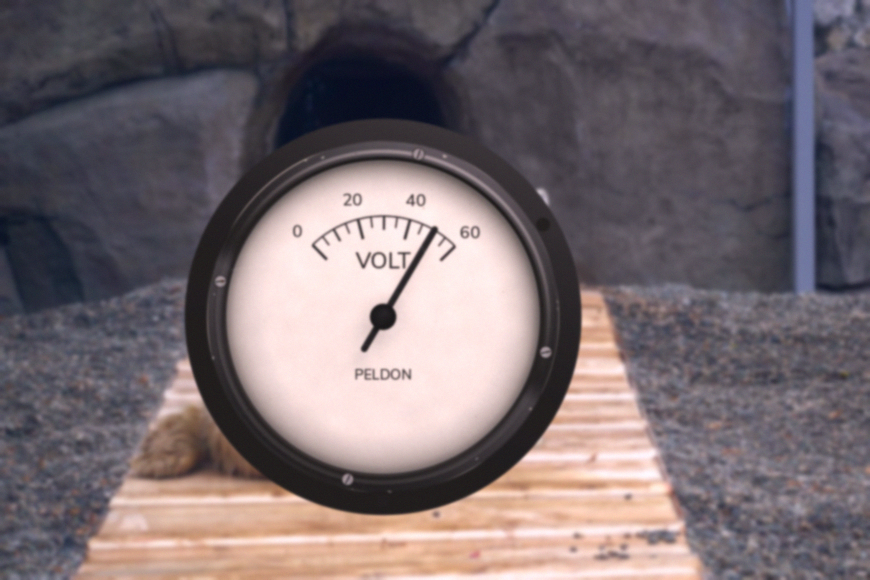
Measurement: 50 V
